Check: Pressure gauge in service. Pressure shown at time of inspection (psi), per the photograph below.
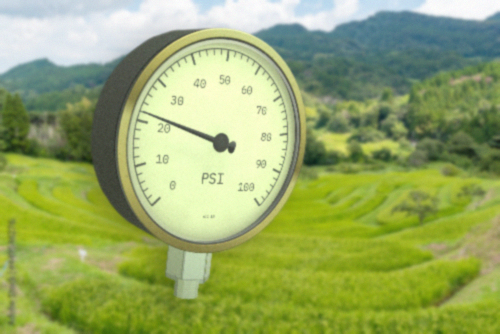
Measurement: 22 psi
